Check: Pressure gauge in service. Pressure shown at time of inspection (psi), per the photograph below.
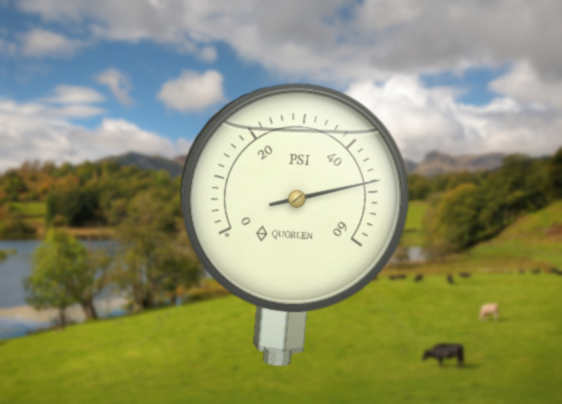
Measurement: 48 psi
